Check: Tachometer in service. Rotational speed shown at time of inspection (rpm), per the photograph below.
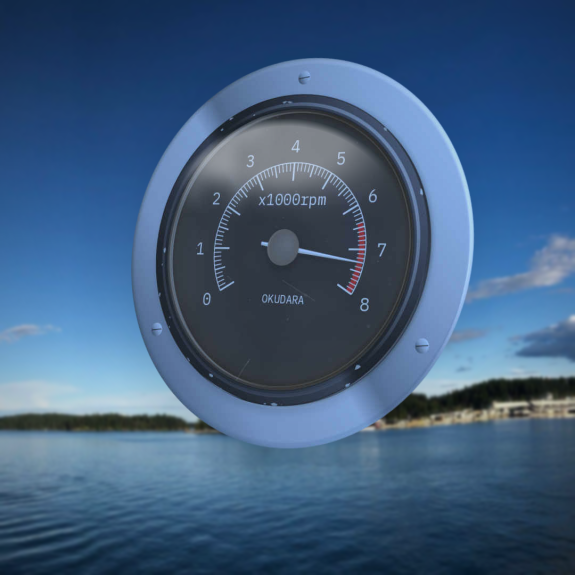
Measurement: 7300 rpm
